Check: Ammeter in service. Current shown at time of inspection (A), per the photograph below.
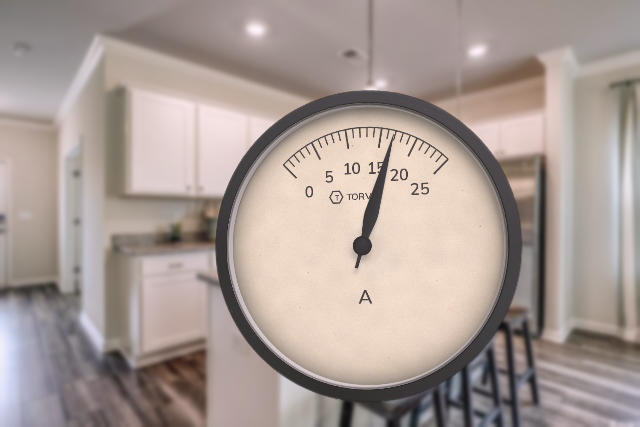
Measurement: 17 A
